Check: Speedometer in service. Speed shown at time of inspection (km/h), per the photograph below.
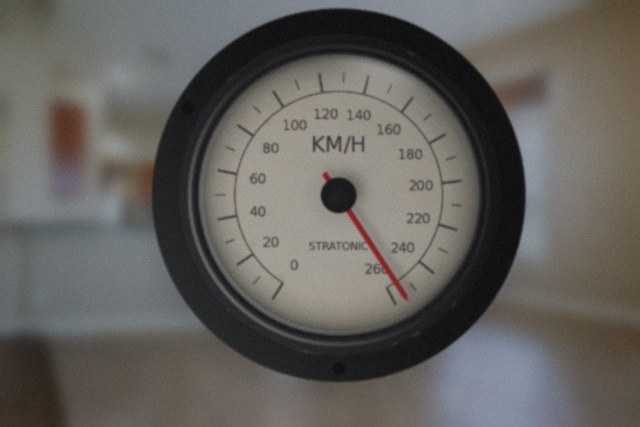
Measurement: 255 km/h
